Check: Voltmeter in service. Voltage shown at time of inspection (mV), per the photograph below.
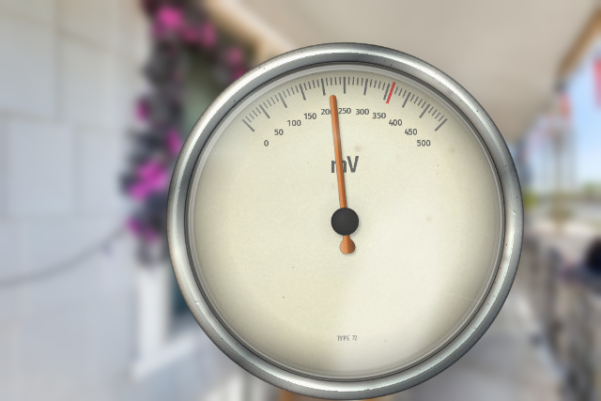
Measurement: 220 mV
